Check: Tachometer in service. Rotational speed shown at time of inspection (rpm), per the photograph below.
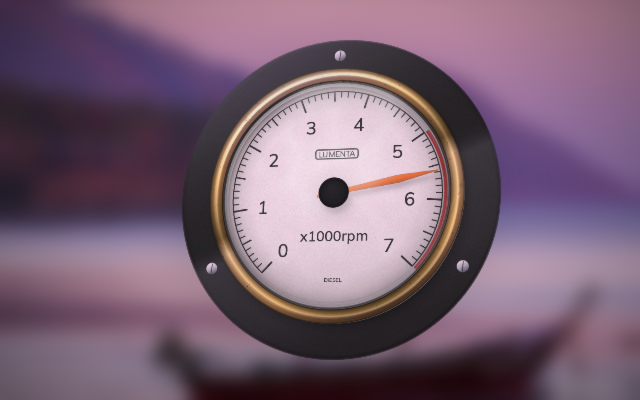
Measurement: 5600 rpm
